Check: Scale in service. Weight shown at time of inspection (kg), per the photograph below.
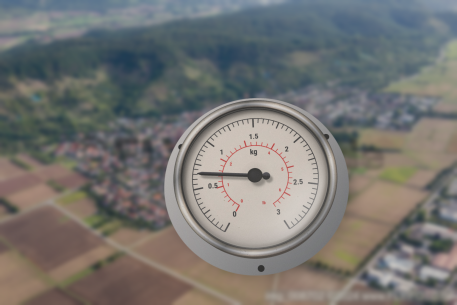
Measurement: 0.65 kg
